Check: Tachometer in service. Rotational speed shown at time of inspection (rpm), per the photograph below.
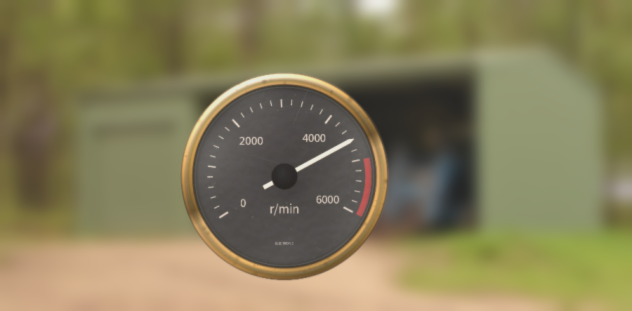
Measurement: 4600 rpm
